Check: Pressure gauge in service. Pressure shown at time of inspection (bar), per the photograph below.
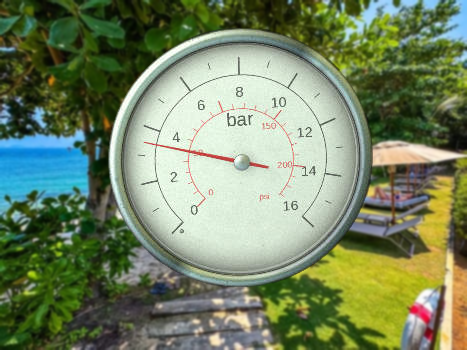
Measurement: 3.5 bar
